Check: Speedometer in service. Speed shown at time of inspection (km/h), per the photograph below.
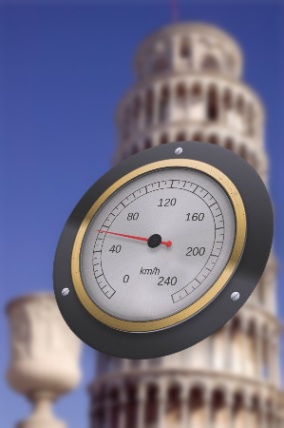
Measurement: 55 km/h
